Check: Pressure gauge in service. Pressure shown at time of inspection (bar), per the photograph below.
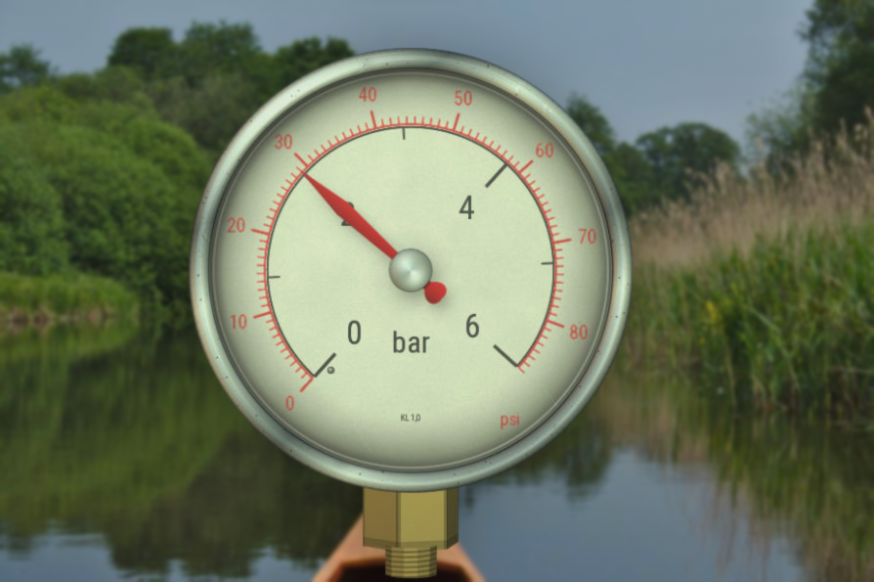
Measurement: 2 bar
